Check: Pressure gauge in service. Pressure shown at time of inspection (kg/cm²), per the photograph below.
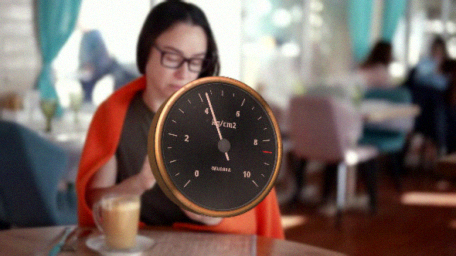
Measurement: 4.25 kg/cm²
